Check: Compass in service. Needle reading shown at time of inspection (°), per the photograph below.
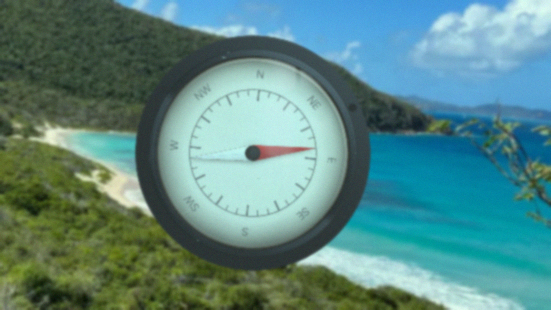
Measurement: 80 °
